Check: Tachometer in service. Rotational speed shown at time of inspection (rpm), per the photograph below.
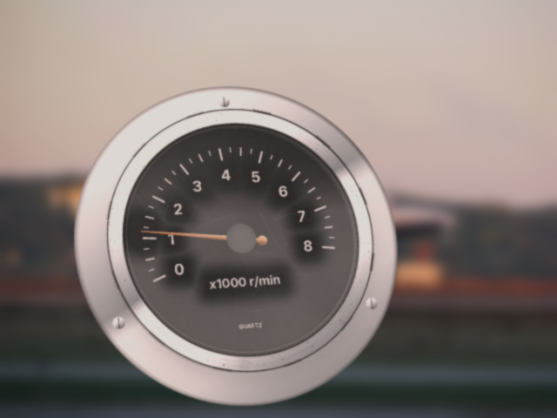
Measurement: 1125 rpm
